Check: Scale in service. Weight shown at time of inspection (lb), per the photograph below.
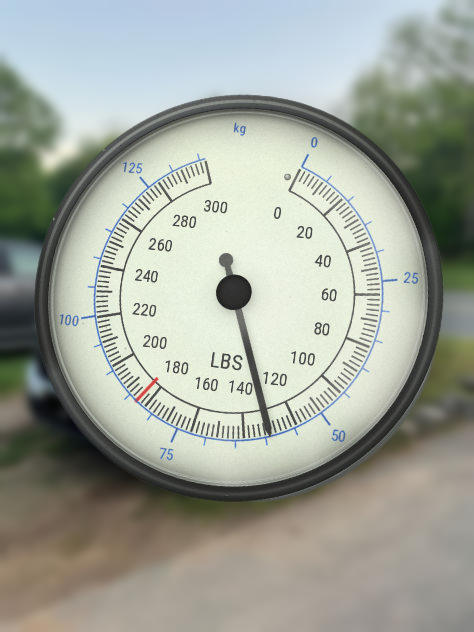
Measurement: 130 lb
